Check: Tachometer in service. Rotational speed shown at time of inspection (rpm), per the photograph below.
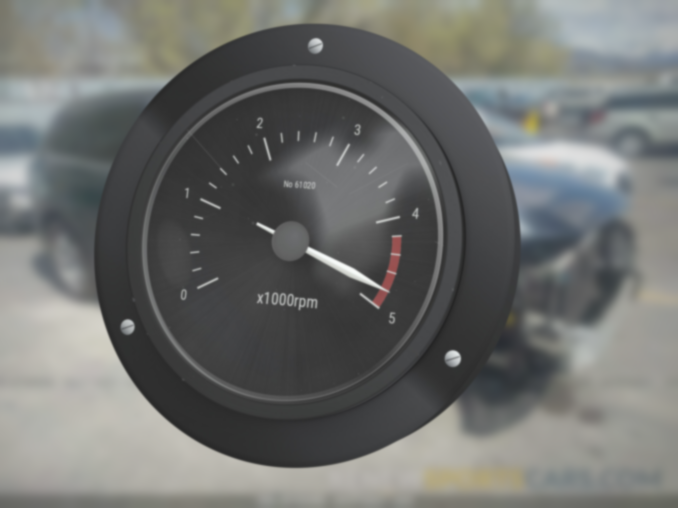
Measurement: 4800 rpm
